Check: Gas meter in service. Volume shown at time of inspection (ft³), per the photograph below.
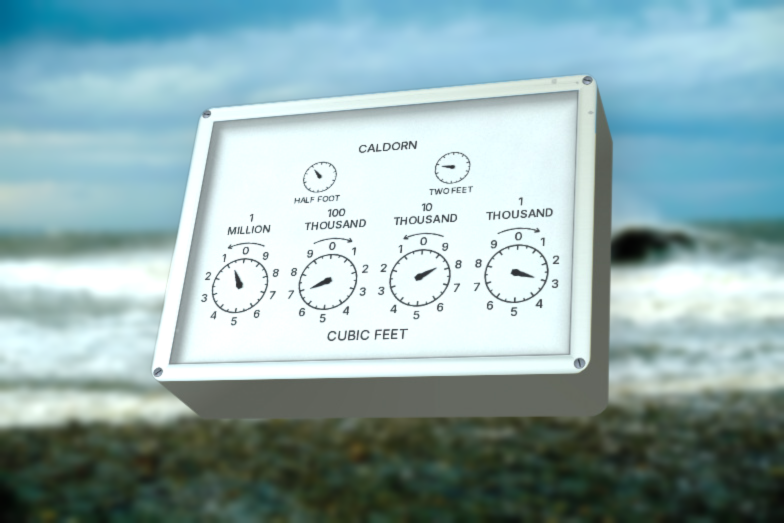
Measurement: 68300 ft³
